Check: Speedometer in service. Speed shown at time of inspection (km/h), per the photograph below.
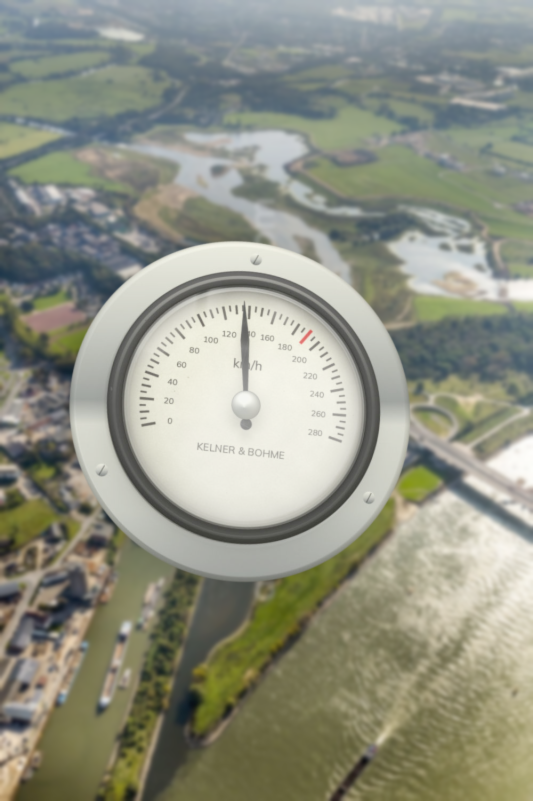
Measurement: 135 km/h
